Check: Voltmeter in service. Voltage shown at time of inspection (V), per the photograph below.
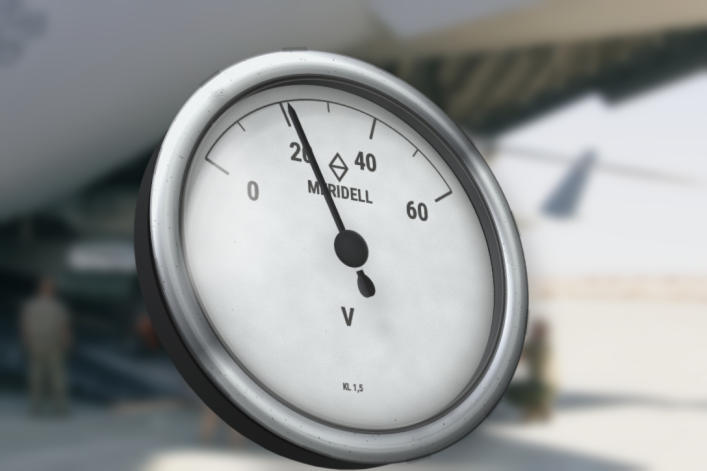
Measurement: 20 V
